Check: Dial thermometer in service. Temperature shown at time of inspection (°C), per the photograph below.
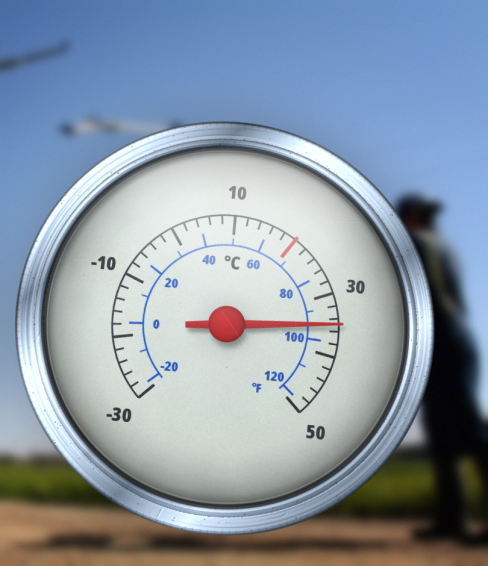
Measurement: 35 °C
